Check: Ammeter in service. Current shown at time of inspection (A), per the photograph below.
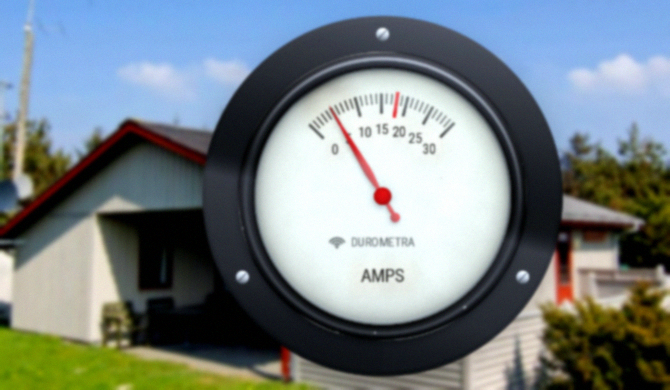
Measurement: 5 A
